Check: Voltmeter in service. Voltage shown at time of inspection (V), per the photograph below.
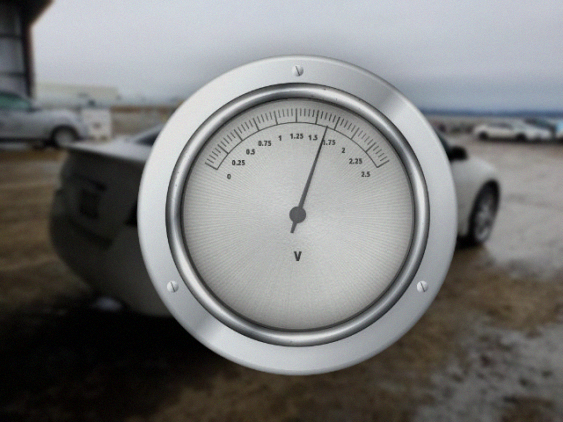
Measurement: 1.65 V
